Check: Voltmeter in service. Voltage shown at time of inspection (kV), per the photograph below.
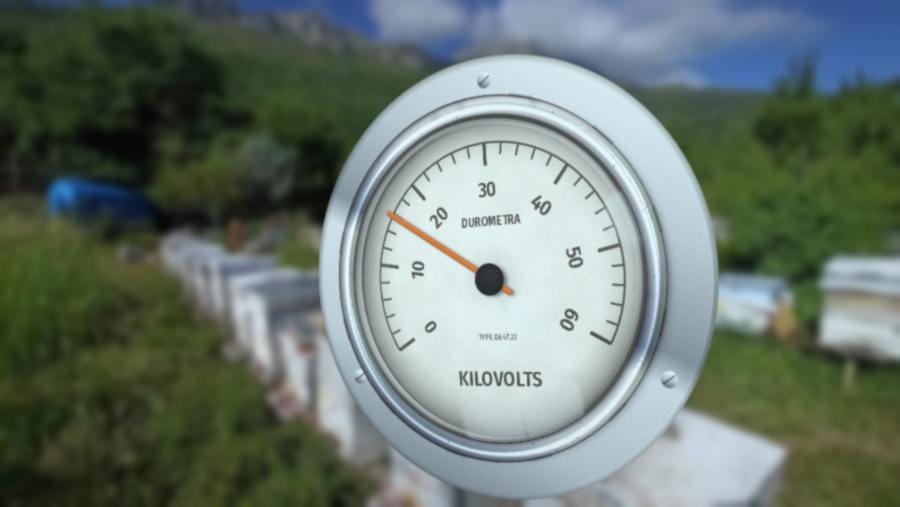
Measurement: 16 kV
